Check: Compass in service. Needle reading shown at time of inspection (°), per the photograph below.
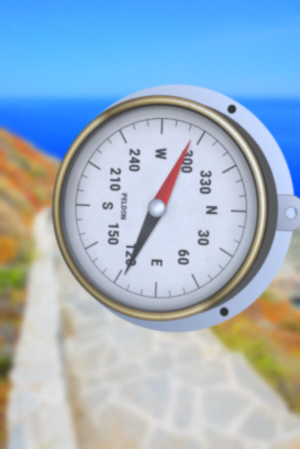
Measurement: 295 °
